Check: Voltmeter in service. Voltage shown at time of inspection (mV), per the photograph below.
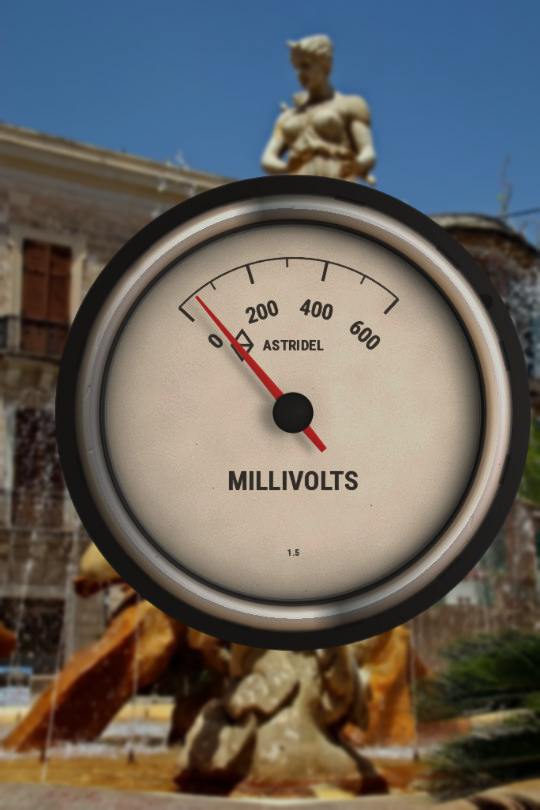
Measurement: 50 mV
